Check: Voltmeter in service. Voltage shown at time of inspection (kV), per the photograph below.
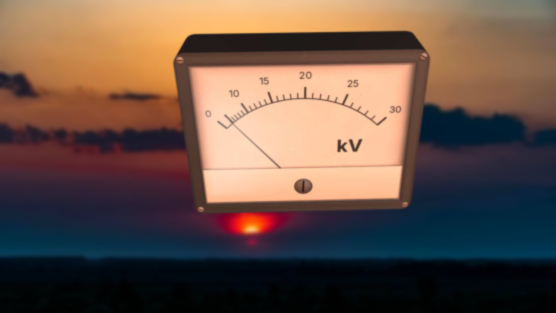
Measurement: 5 kV
